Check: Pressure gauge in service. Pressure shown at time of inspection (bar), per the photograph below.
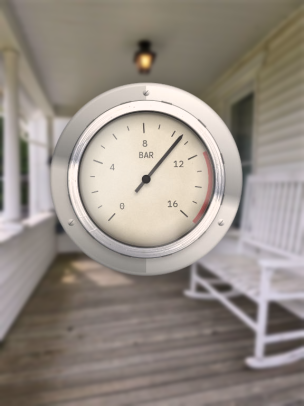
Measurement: 10.5 bar
